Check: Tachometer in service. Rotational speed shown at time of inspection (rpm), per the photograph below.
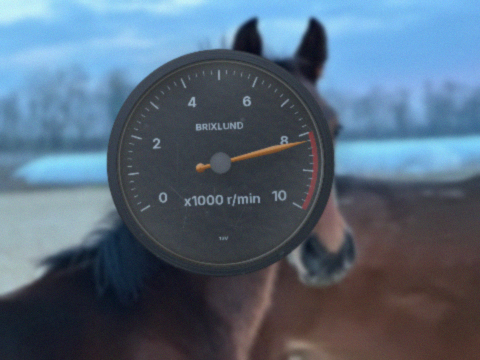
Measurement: 8200 rpm
